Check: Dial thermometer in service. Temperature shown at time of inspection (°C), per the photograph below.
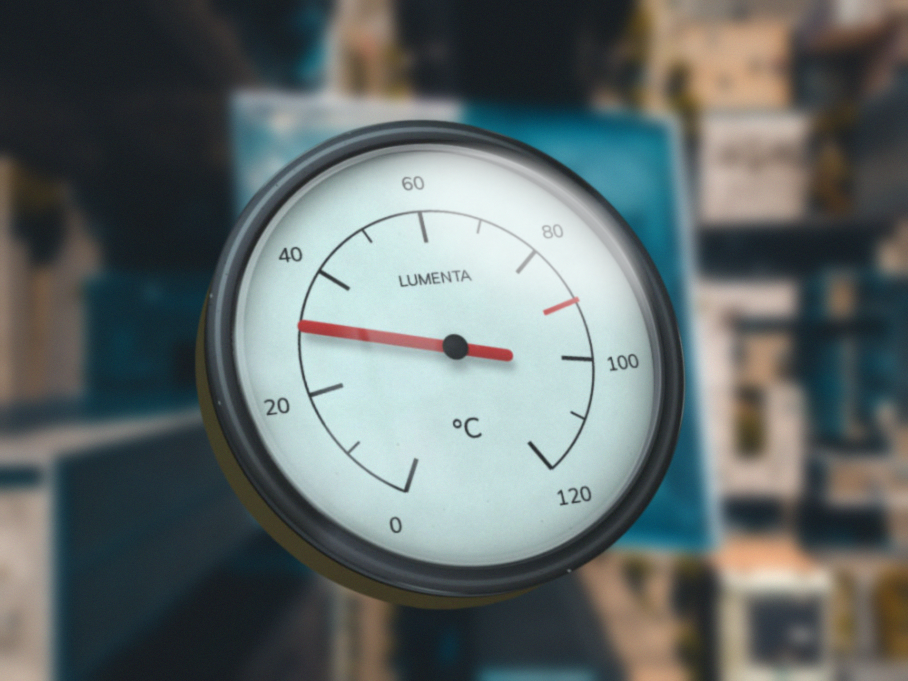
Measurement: 30 °C
